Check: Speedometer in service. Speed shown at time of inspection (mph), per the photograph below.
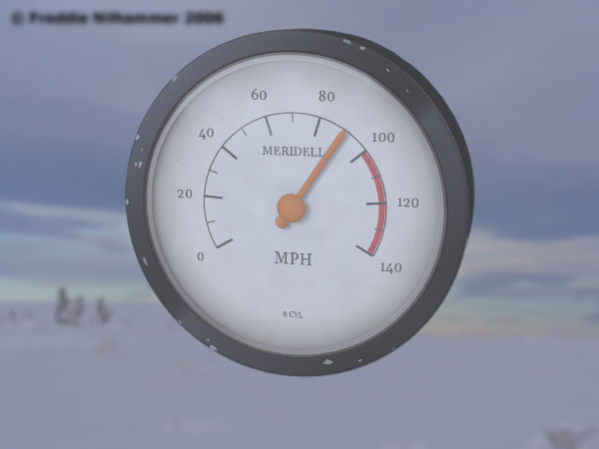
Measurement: 90 mph
